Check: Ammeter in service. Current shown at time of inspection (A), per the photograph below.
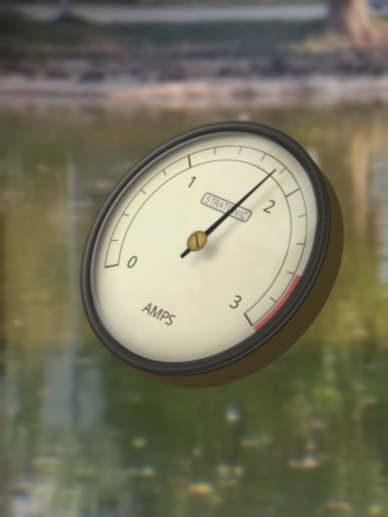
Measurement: 1.8 A
